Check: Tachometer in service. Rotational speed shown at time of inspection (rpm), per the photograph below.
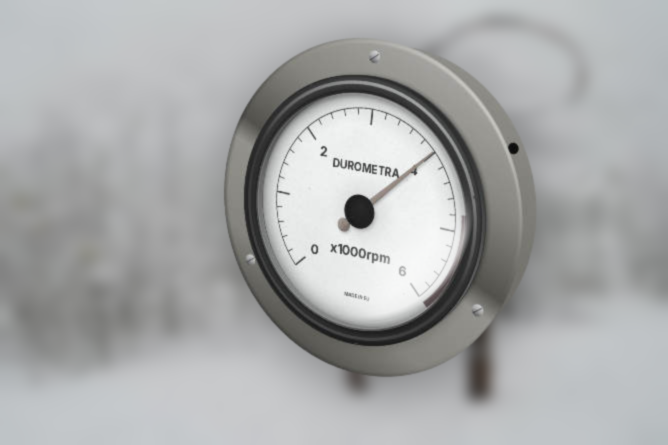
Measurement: 4000 rpm
